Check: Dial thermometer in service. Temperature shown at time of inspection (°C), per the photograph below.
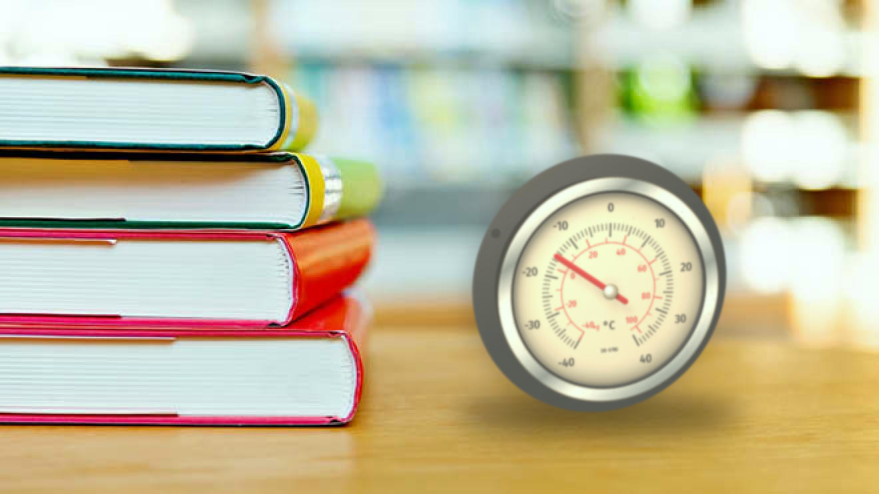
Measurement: -15 °C
